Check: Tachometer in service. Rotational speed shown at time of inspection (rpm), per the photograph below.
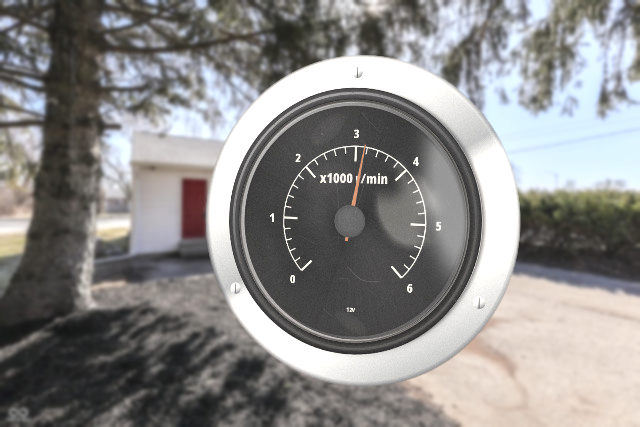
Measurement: 3200 rpm
